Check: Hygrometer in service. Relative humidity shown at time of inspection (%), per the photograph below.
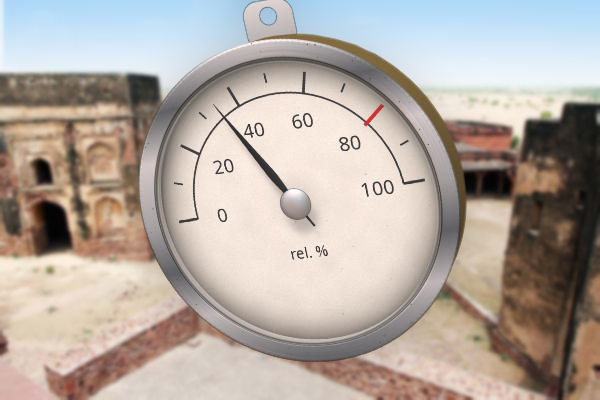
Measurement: 35 %
